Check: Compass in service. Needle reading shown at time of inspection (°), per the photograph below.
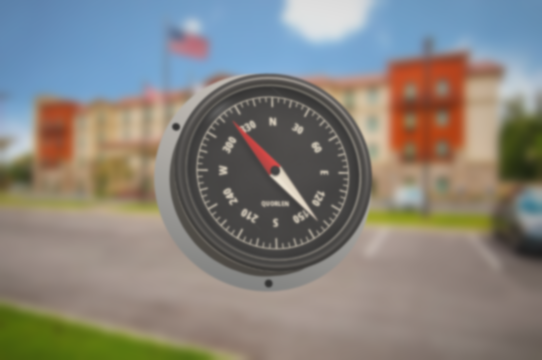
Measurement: 320 °
